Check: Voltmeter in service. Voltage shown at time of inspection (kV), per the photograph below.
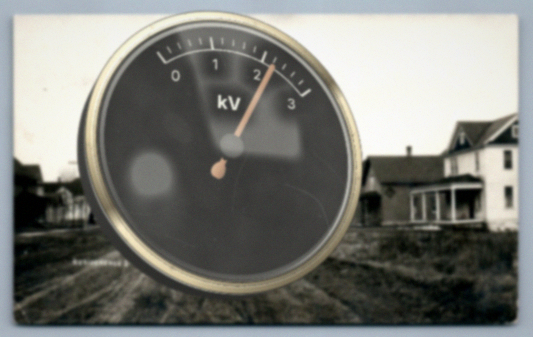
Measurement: 2.2 kV
